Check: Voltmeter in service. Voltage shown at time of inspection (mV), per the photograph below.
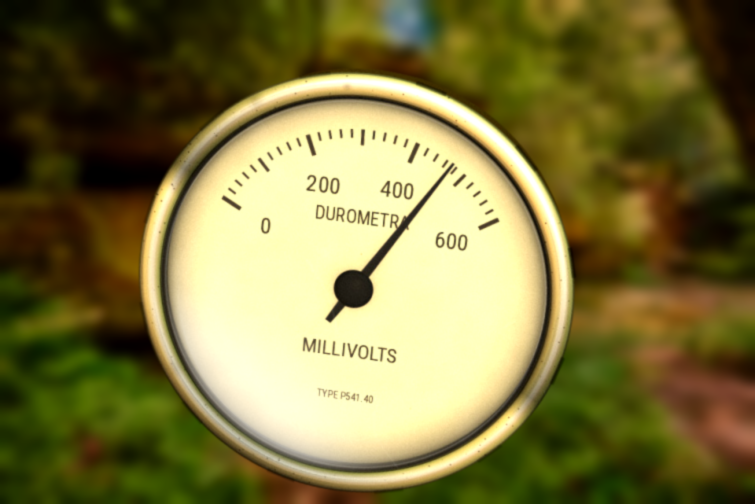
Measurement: 470 mV
